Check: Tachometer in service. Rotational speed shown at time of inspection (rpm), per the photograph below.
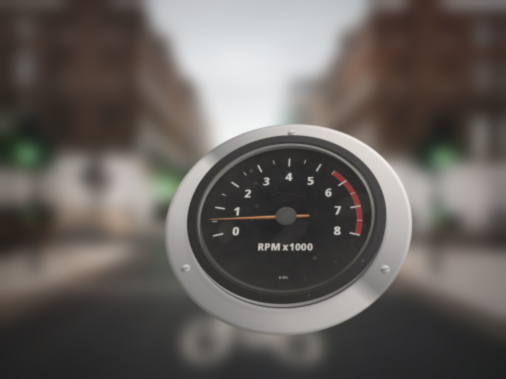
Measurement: 500 rpm
